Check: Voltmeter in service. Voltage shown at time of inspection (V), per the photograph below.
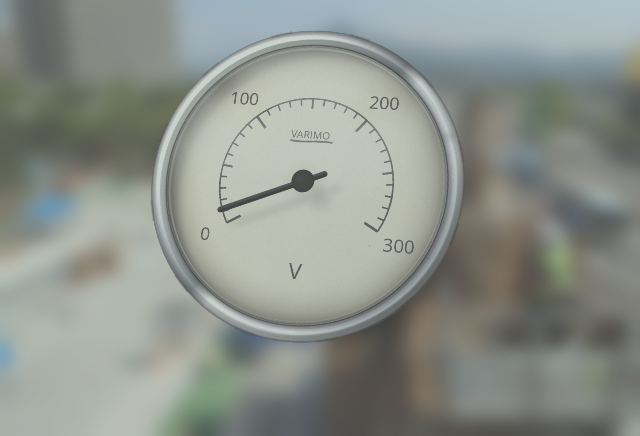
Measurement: 10 V
